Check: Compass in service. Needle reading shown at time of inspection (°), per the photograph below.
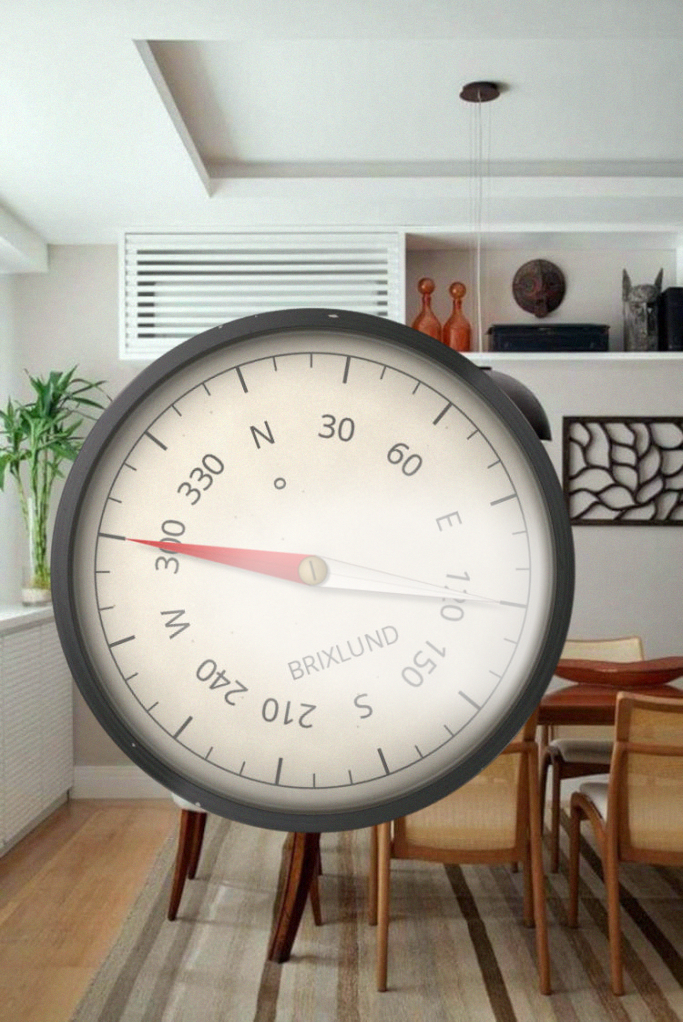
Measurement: 300 °
